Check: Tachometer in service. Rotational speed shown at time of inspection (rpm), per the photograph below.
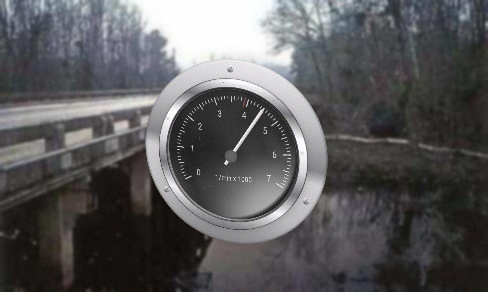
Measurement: 4500 rpm
